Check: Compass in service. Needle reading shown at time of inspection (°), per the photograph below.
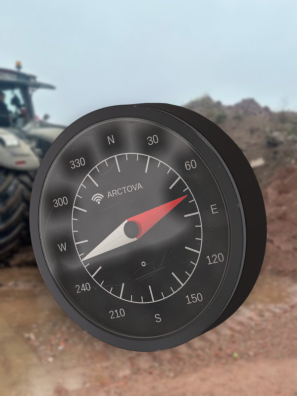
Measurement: 75 °
